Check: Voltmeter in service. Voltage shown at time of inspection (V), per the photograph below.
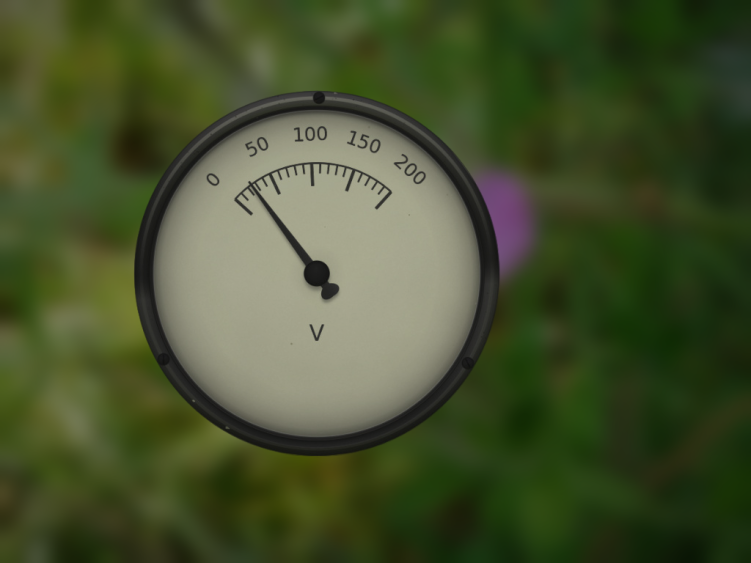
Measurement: 25 V
